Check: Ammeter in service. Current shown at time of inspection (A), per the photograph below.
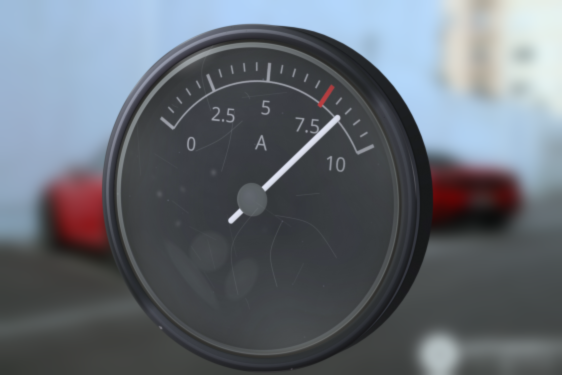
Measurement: 8.5 A
